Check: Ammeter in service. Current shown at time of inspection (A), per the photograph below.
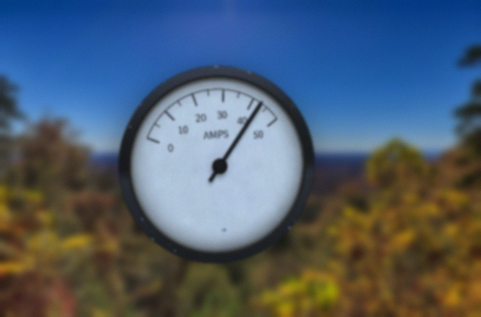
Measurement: 42.5 A
